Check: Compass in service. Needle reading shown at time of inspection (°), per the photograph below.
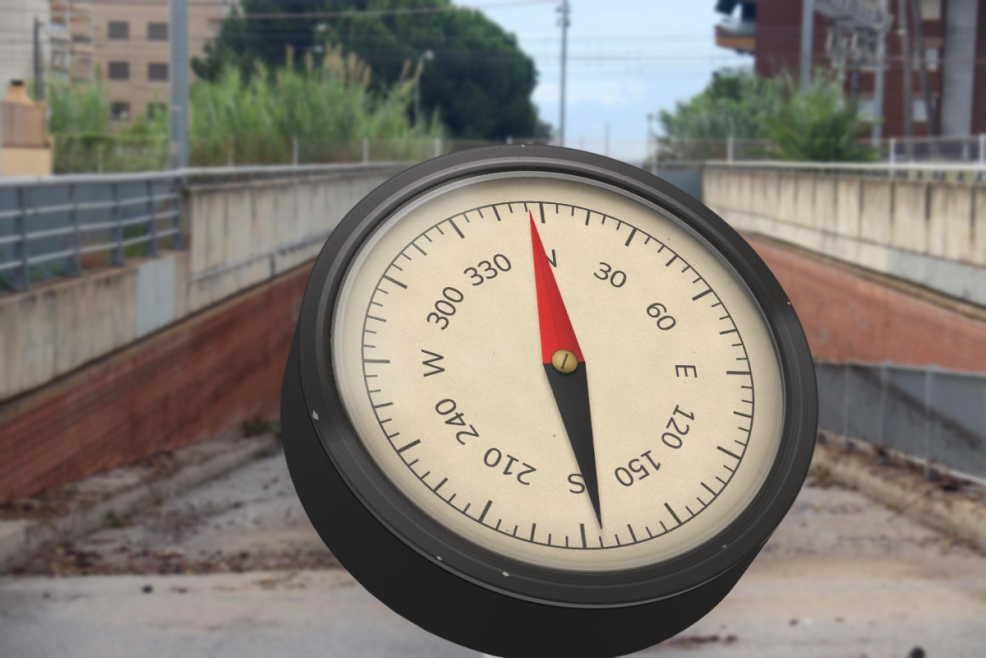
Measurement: 355 °
